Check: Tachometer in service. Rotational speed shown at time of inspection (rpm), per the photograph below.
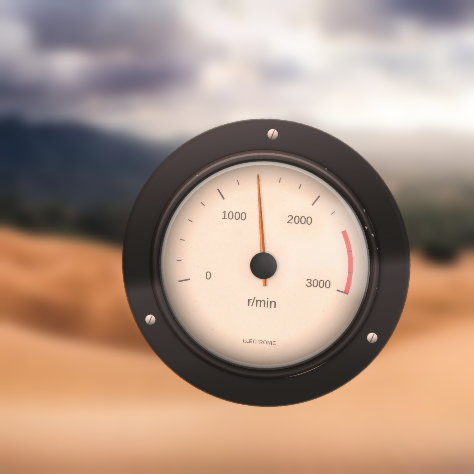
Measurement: 1400 rpm
